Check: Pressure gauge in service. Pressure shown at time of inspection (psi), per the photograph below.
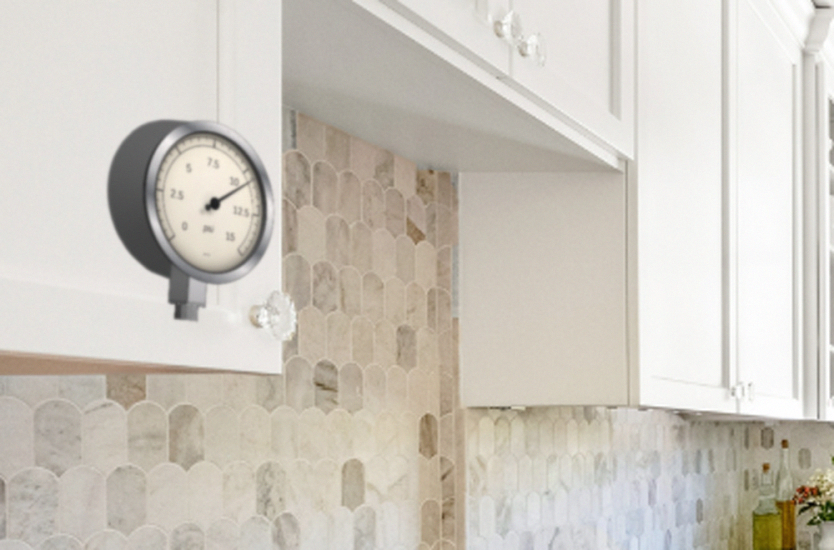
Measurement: 10.5 psi
